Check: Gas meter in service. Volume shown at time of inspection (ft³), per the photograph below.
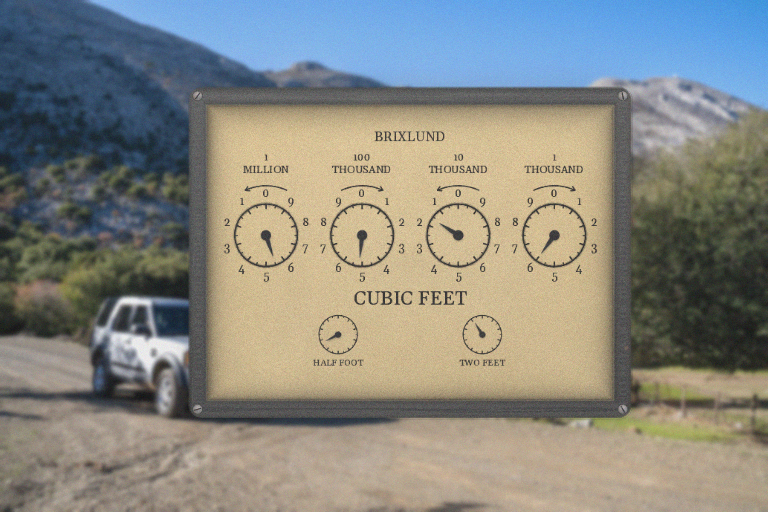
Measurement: 551600 ft³
